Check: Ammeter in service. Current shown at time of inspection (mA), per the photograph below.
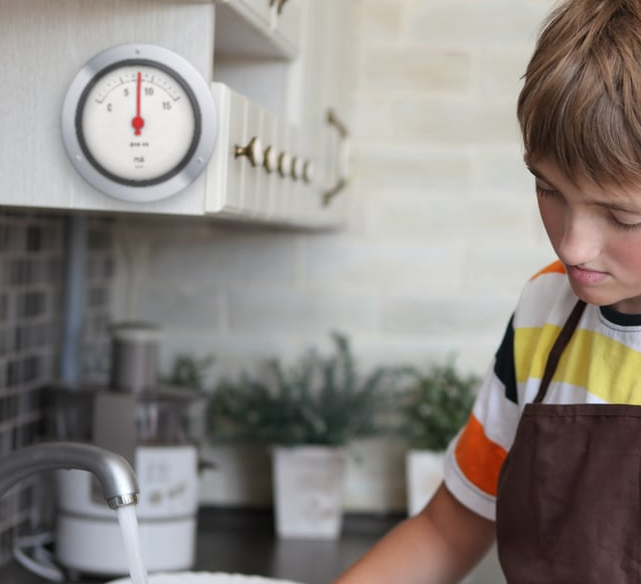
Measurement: 8 mA
